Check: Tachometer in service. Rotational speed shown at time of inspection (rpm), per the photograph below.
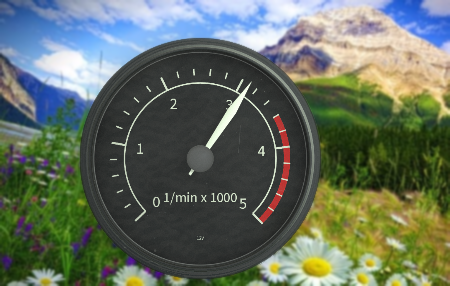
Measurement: 3100 rpm
